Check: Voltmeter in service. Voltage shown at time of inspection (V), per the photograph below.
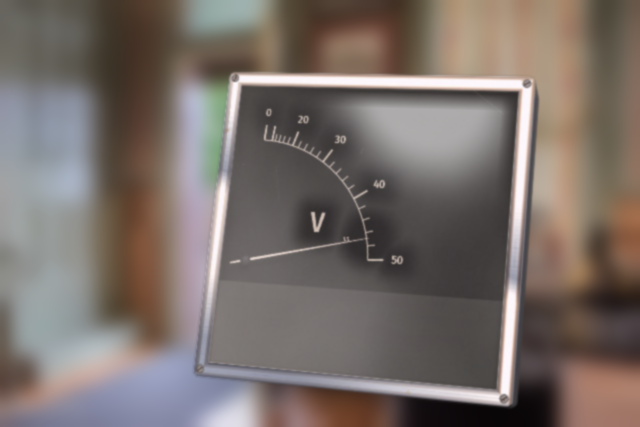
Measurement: 47 V
